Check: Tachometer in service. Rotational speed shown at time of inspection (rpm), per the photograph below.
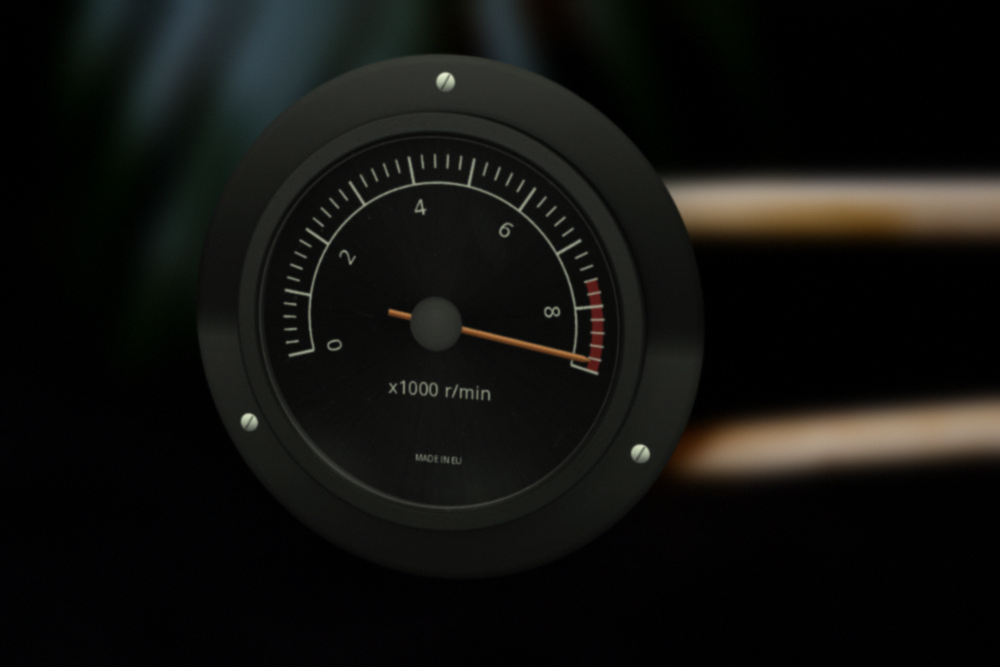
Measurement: 8800 rpm
